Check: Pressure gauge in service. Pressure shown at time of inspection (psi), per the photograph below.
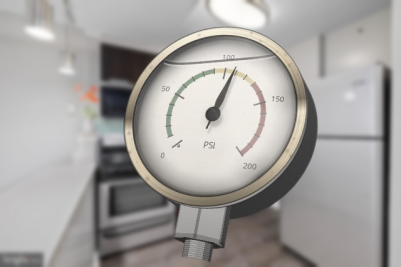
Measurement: 110 psi
